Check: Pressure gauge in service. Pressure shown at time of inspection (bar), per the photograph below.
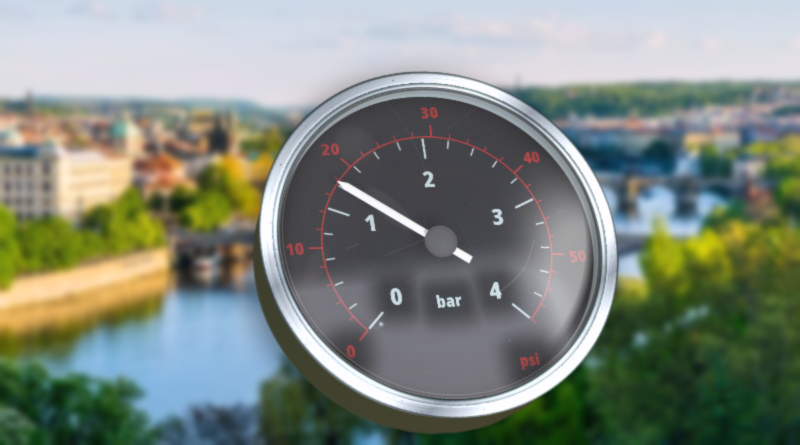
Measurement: 1.2 bar
